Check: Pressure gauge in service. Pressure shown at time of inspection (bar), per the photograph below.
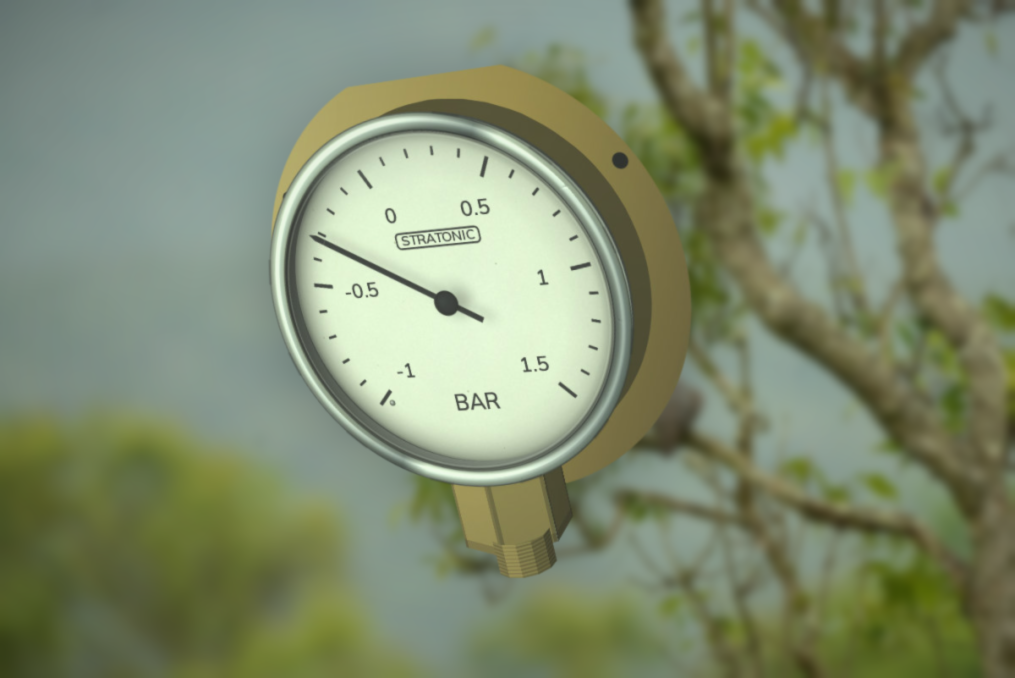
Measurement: -0.3 bar
